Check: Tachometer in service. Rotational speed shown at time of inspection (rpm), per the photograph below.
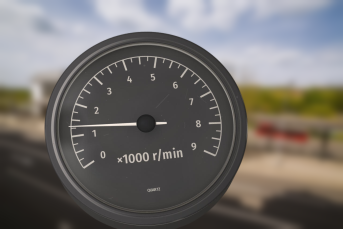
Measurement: 1250 rpm
